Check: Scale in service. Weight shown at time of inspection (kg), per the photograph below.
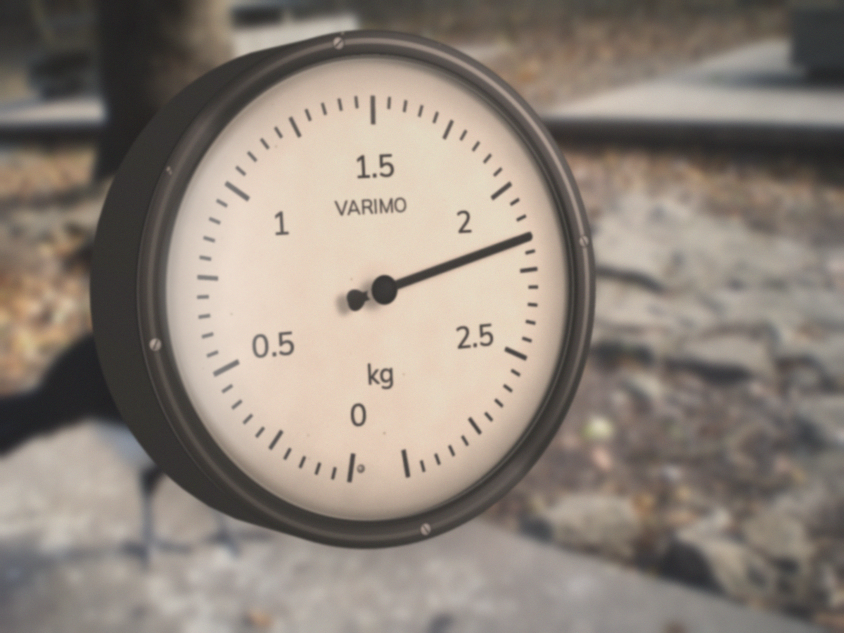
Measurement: 2.15 kg
